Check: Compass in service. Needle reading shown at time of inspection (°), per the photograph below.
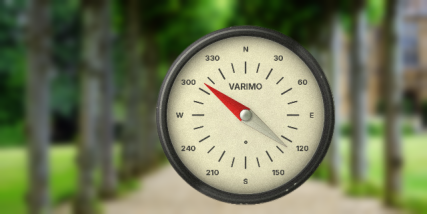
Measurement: 307.5 °
